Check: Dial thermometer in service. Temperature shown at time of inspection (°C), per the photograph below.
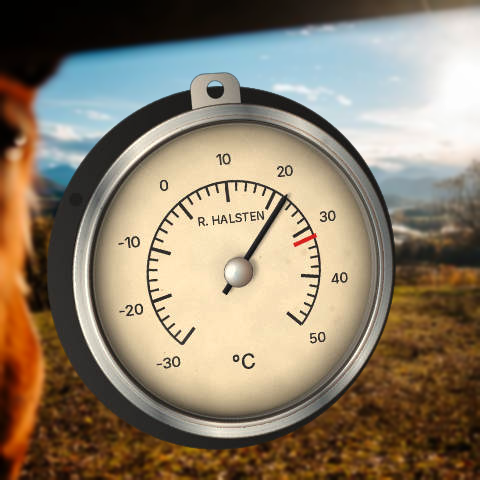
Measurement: 22 °C
